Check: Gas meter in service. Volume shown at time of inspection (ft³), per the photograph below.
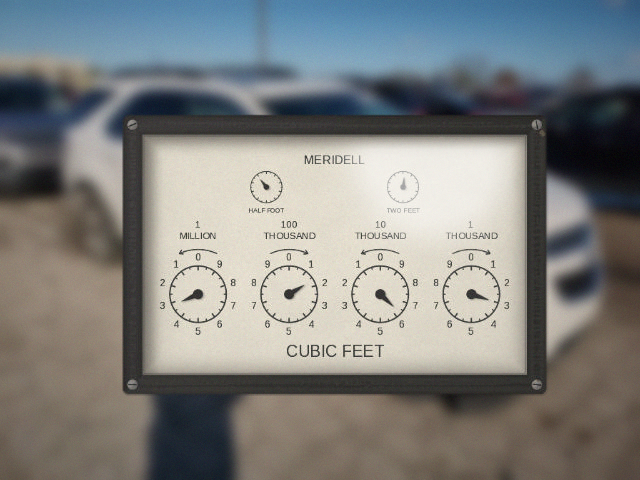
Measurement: 316300 ft³
